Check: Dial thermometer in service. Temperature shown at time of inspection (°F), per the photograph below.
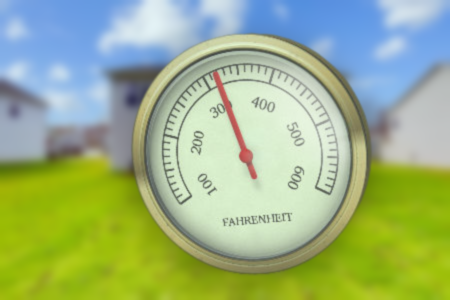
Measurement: 320 °F
